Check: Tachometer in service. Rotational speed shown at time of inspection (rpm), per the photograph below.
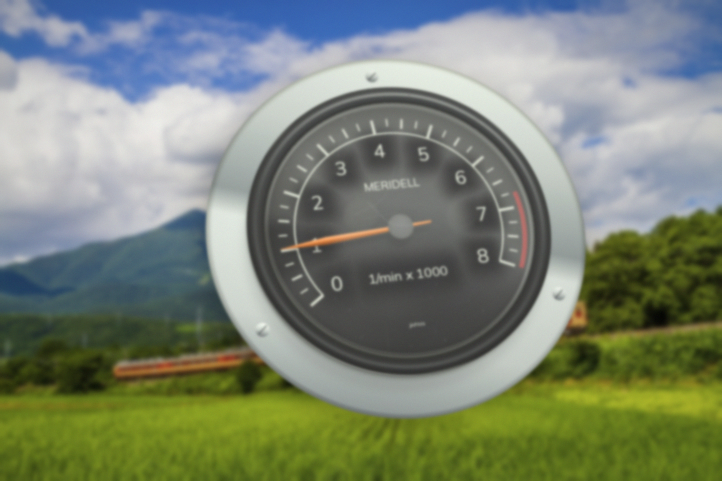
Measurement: 1000 rpm
